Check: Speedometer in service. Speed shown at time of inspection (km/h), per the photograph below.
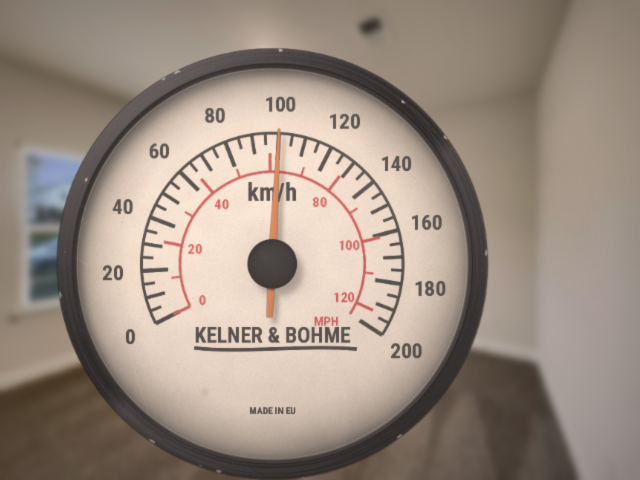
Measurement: 100 km/h
